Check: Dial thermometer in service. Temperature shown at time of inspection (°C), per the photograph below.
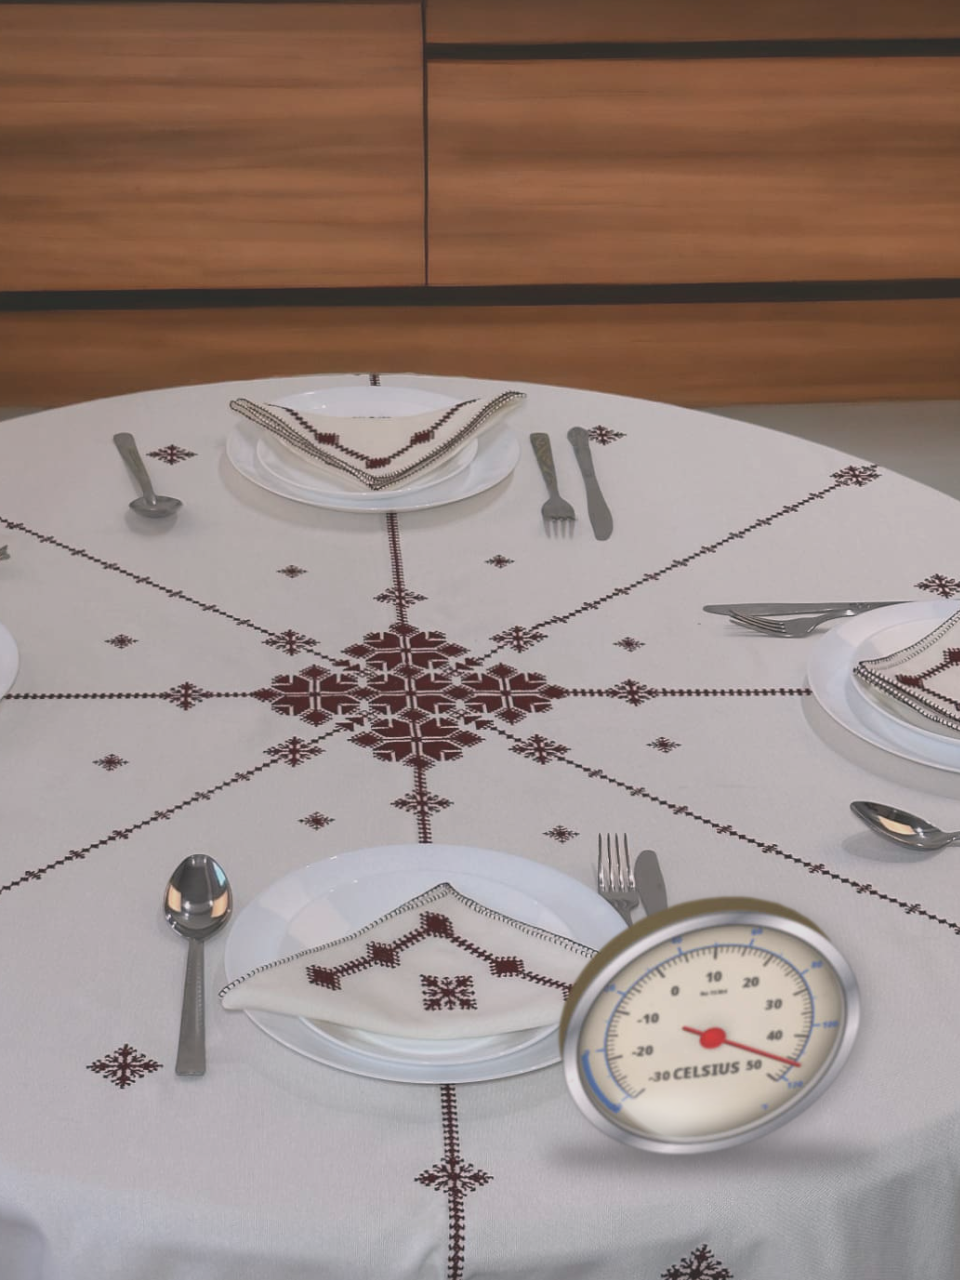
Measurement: 45 °C
